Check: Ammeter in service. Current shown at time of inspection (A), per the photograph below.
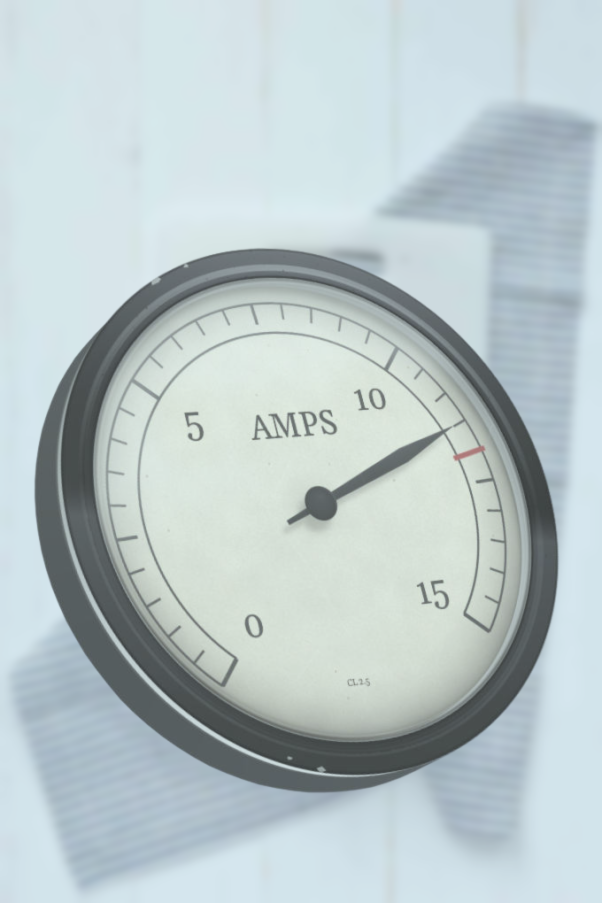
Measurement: 11.5 A
